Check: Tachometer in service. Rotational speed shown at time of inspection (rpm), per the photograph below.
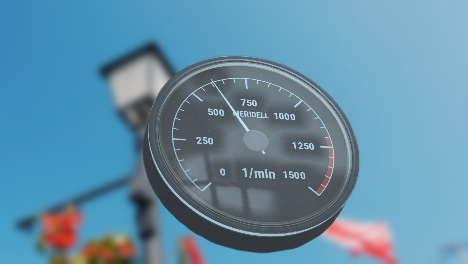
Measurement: 600 rpm
